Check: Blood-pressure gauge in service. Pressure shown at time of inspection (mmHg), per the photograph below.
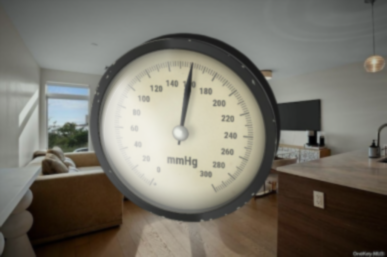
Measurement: 160 mmHg
